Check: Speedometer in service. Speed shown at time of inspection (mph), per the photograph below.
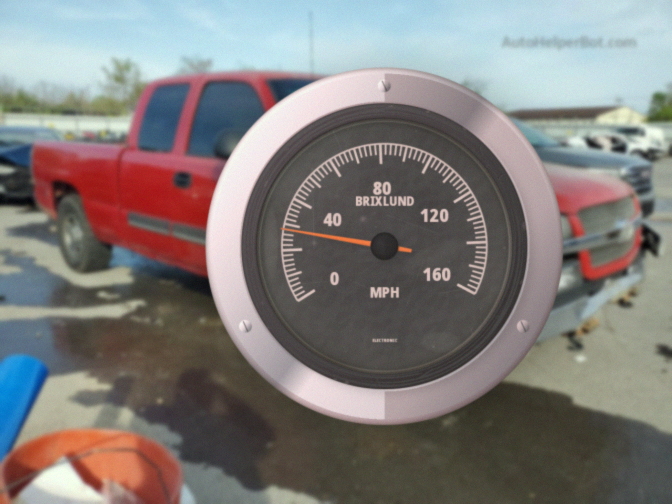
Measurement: 28 mph
